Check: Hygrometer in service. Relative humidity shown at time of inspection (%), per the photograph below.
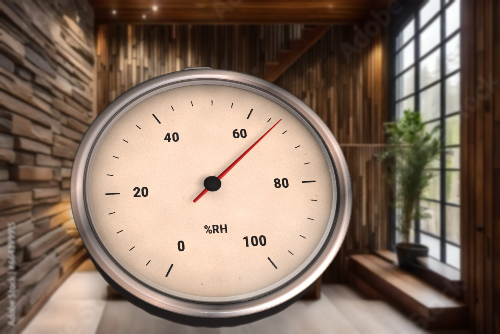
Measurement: 66 %
